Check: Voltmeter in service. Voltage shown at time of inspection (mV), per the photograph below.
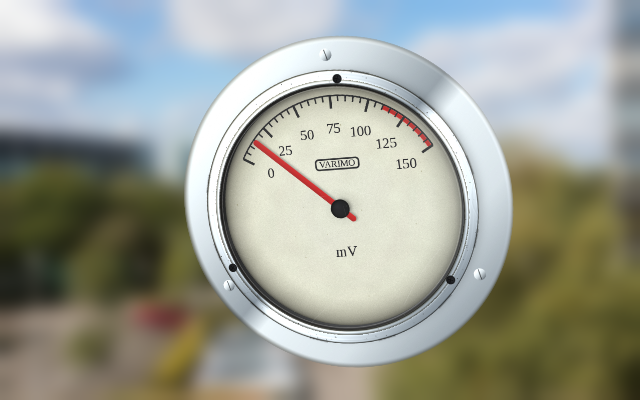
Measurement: 15 mV
